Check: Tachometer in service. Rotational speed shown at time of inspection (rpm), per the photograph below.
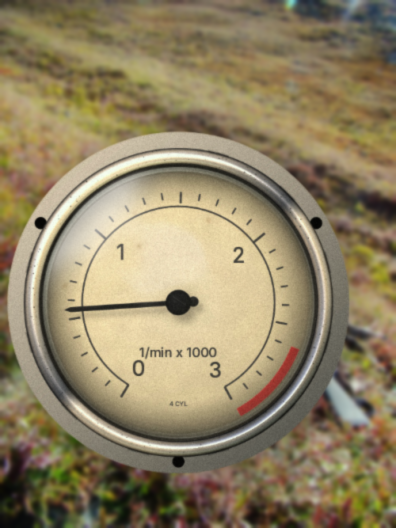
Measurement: 550 rpm
